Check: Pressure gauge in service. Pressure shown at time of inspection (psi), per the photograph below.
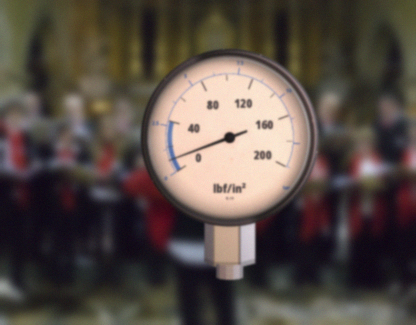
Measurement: 10 psi
